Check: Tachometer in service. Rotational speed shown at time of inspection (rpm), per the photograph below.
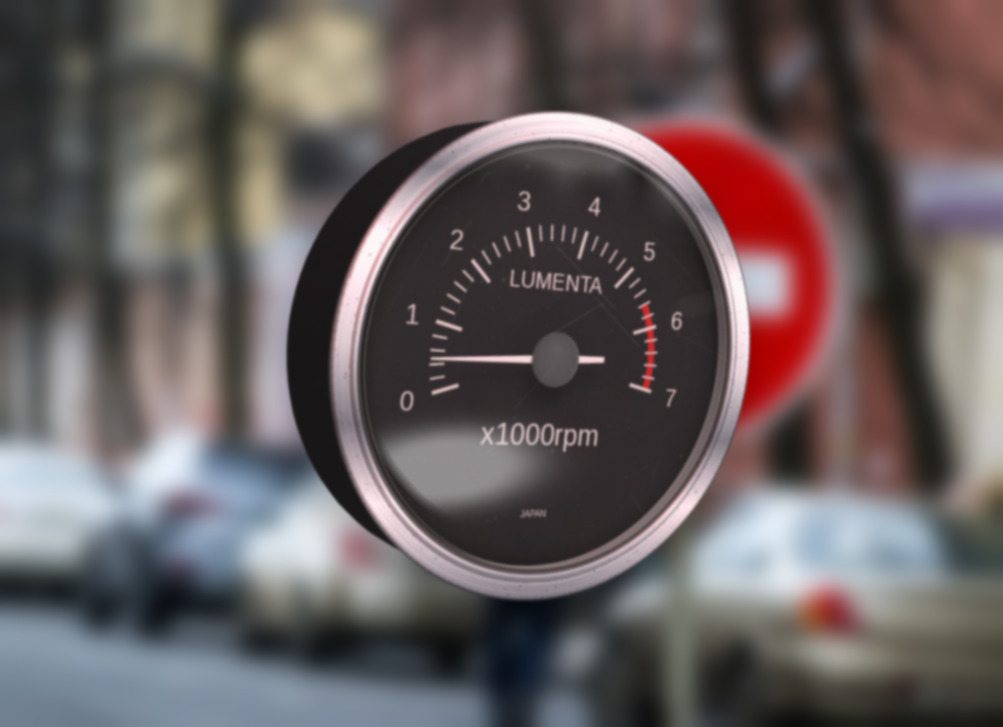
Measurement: 500 rpm
